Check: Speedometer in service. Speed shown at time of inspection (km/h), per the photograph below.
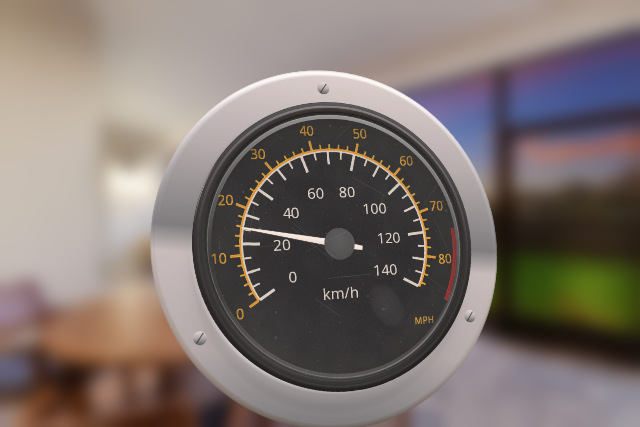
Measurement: 25 km/h
